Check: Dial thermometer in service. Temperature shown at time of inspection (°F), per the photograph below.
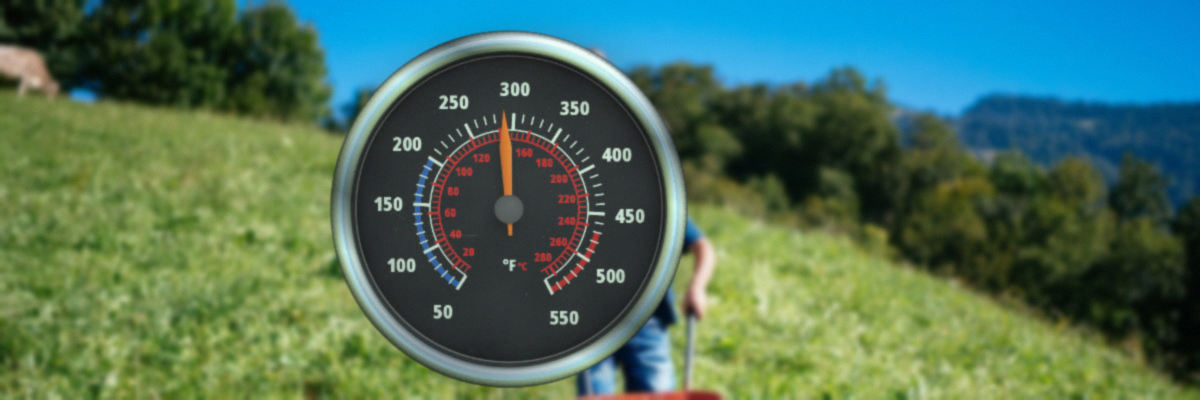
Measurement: 290 °F
